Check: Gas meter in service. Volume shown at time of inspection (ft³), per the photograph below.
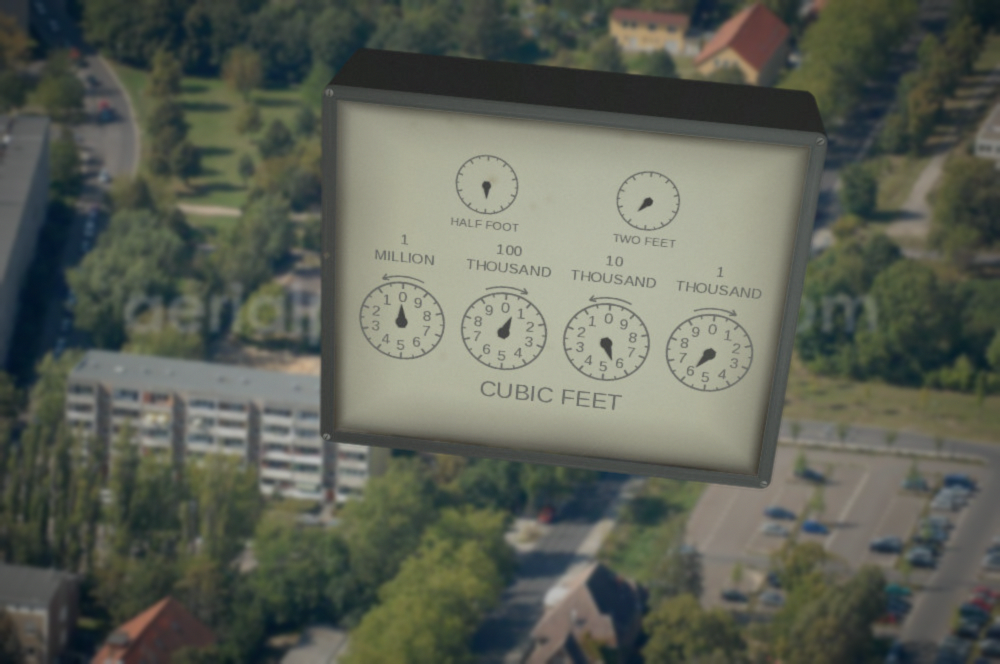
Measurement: 5600 ft³
